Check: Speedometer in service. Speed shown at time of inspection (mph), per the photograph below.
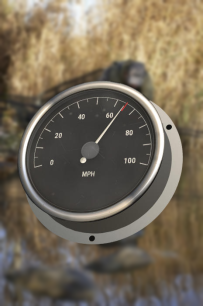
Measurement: 65 mph
